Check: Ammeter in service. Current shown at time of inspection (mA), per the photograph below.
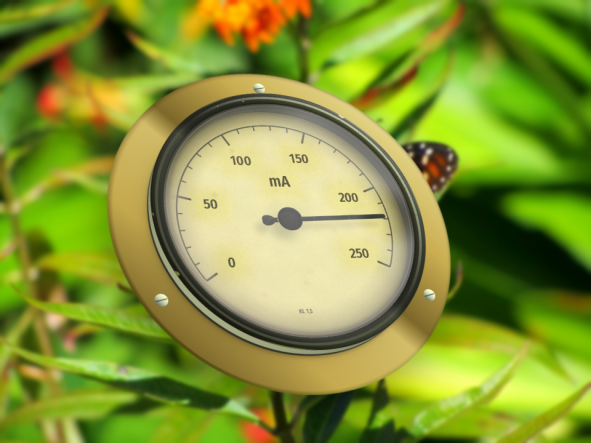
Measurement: 220 mA
